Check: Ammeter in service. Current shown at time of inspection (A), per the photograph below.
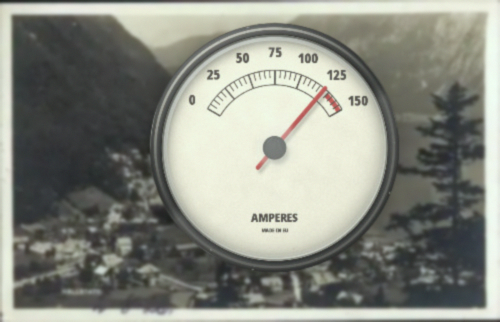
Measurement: 125 A
